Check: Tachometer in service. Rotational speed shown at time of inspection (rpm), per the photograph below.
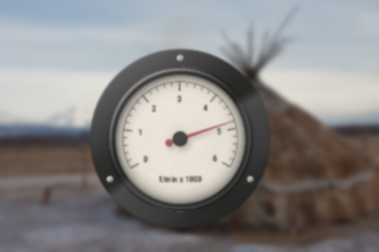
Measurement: 4800 rpm
